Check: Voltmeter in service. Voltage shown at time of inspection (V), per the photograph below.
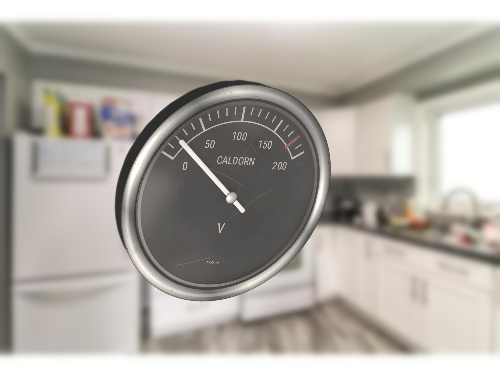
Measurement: 20 V
